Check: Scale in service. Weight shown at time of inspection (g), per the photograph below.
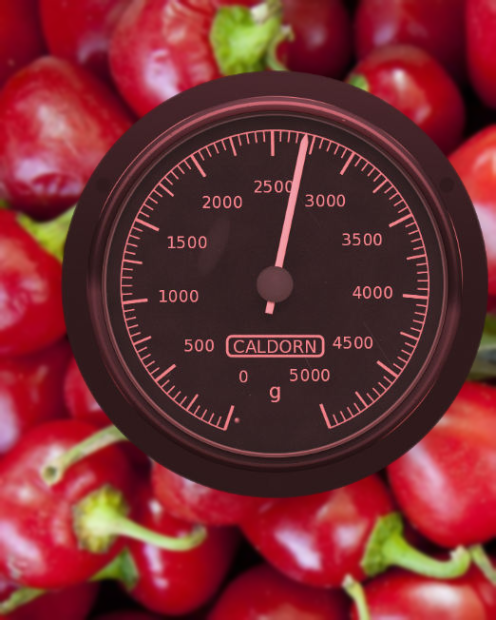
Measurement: 2700 g
